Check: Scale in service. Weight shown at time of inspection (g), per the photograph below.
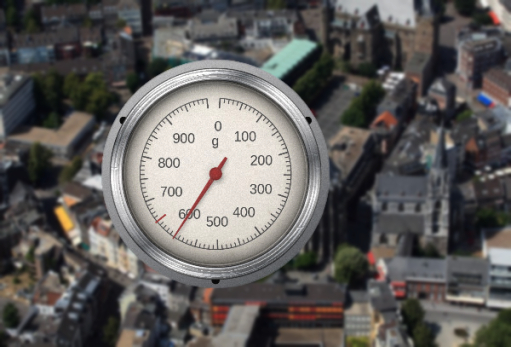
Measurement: 600 g
